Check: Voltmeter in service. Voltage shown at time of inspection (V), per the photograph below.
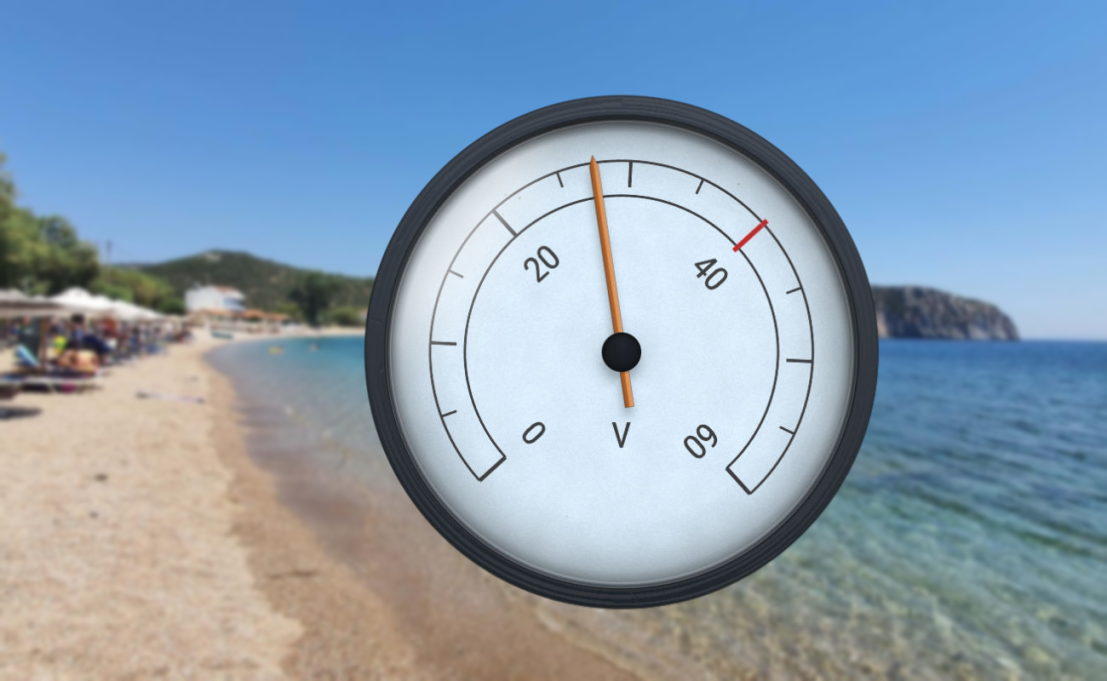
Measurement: 27.5 V
